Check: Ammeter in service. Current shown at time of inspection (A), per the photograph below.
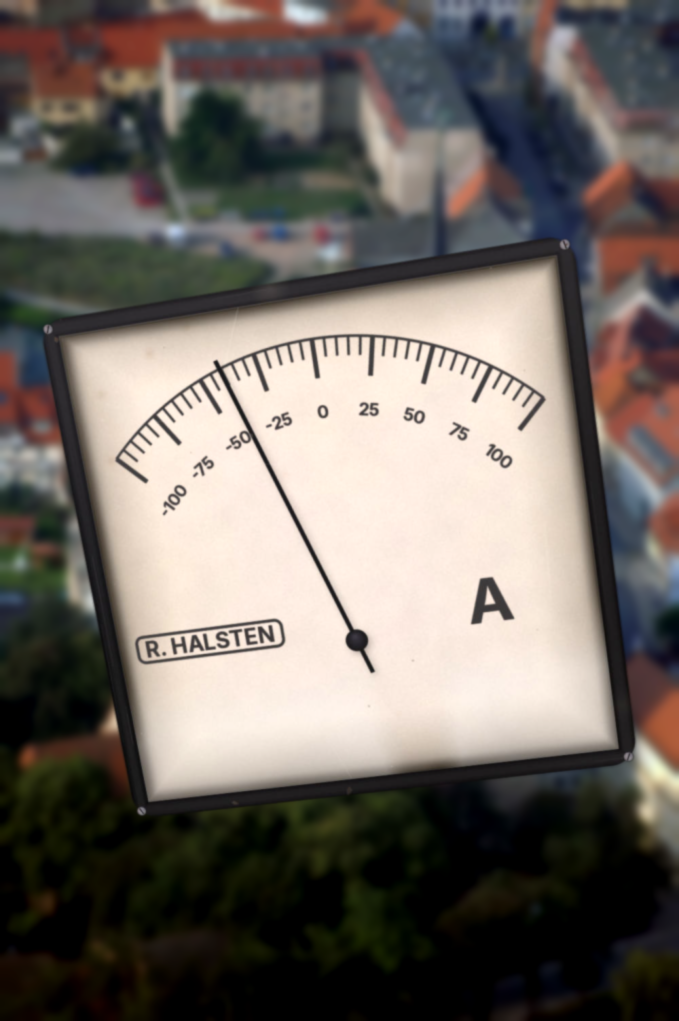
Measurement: -40 A
